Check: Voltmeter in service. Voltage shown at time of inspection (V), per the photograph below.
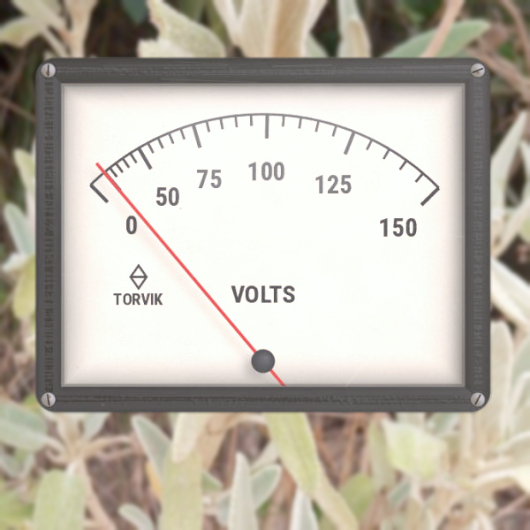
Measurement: 25 V
